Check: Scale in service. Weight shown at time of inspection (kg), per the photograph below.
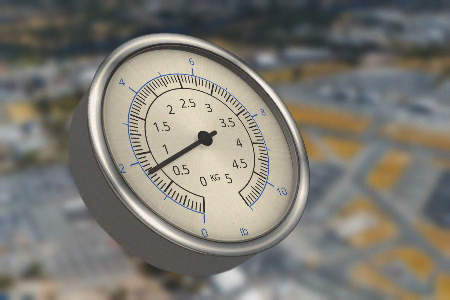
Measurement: 0.75 kg
